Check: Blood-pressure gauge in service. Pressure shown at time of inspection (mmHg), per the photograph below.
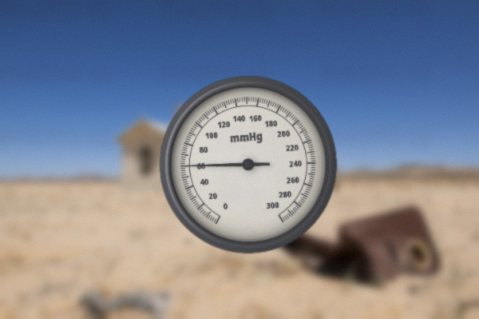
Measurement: 60 mmHg
